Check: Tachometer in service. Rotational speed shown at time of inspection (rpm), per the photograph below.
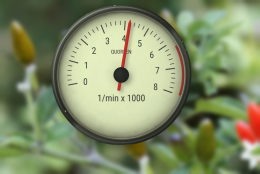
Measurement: 4200 rpm
